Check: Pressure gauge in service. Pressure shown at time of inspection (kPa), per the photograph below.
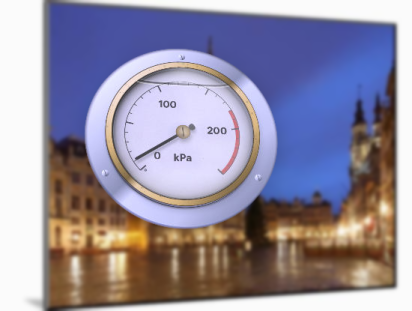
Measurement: 10 kPa
